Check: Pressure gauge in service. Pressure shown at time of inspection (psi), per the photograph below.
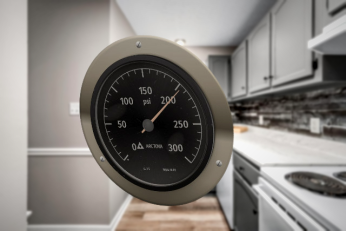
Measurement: 205 psi
